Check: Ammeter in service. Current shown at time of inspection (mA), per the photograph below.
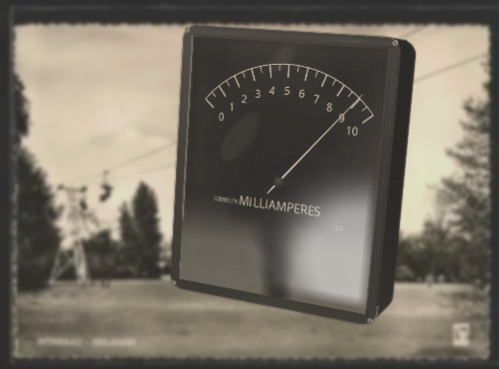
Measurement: 9 mA
